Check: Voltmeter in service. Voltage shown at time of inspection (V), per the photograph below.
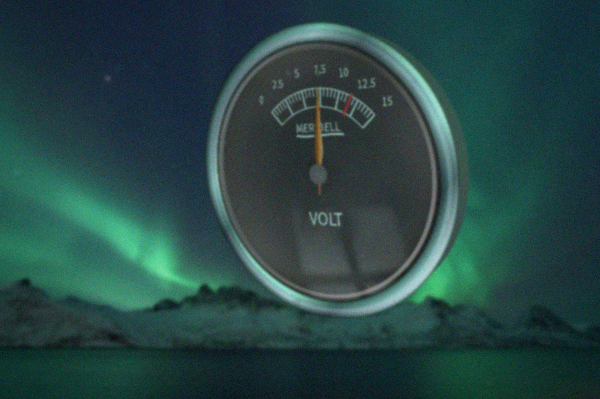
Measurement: 7.5 V
